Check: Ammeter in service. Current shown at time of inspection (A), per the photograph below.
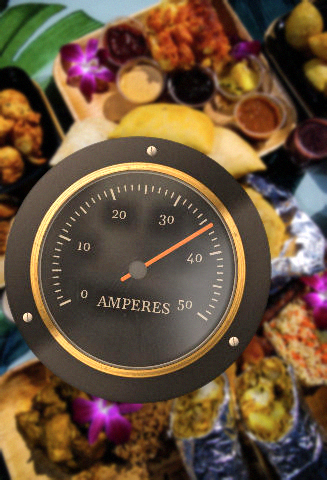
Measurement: 36 A
